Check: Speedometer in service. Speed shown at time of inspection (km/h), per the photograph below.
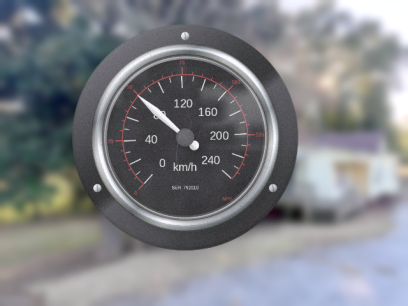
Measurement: 80 km/h
